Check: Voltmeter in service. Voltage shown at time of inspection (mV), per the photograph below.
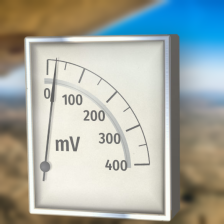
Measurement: 25 mV
